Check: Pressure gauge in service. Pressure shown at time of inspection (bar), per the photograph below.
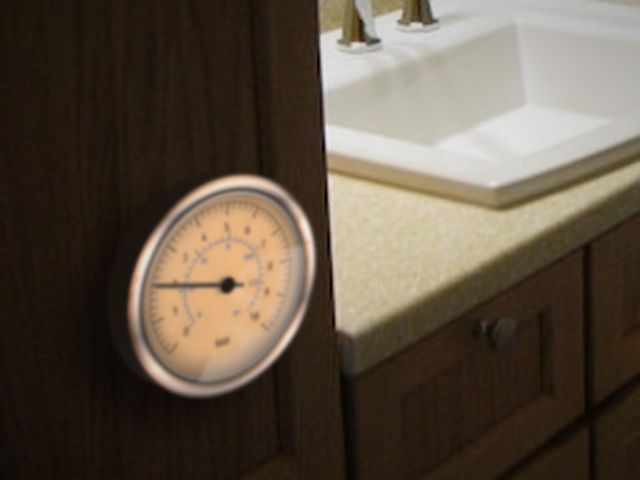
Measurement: 2 bar
